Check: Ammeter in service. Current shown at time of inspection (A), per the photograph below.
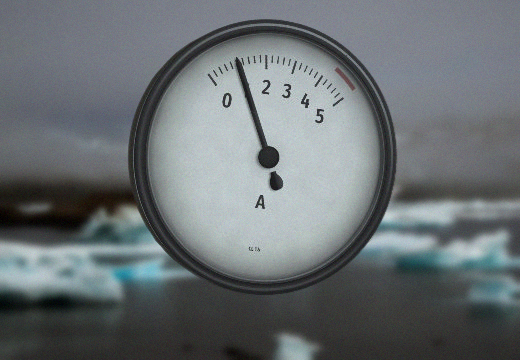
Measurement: 1 A
